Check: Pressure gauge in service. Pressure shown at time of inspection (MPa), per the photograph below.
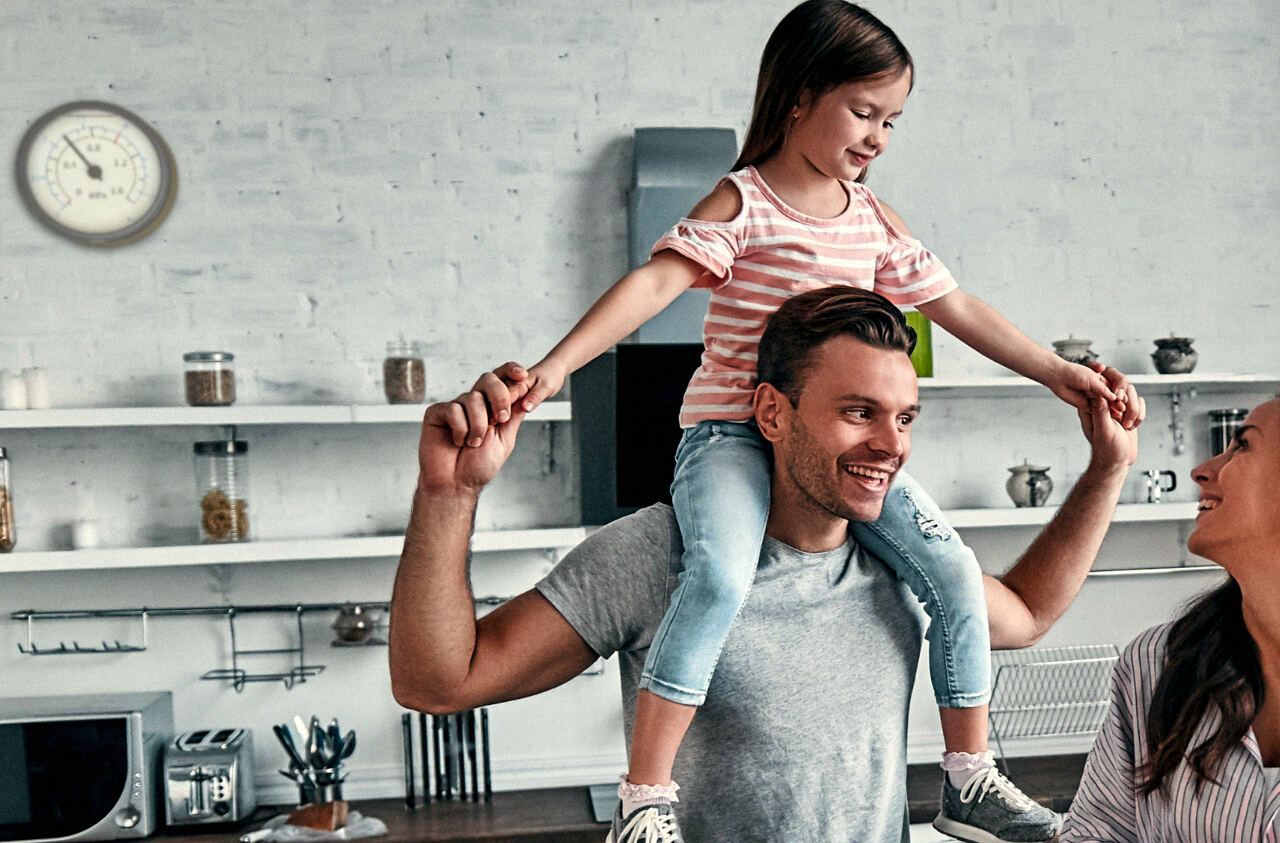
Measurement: 0.6 MPa
